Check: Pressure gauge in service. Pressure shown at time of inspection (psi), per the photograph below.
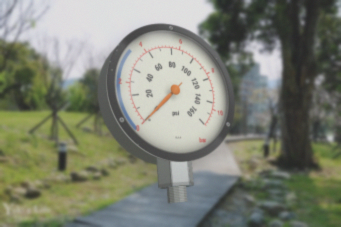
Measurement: 0 psi
